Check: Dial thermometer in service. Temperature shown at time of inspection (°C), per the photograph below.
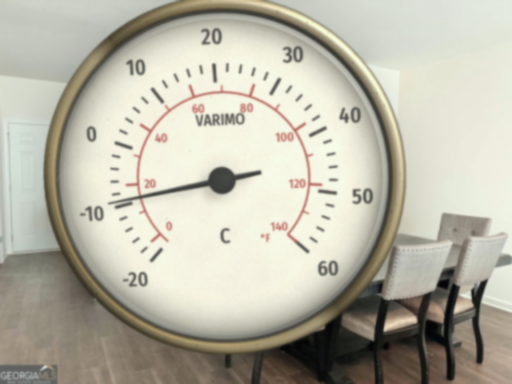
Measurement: -9 °C
